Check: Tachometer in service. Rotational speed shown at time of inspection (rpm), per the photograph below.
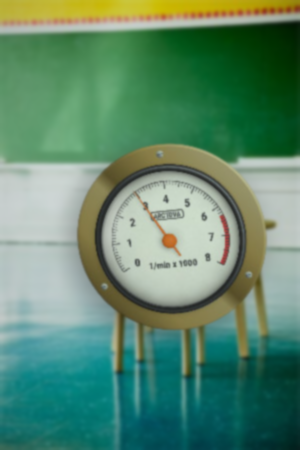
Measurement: 3000 rpm
